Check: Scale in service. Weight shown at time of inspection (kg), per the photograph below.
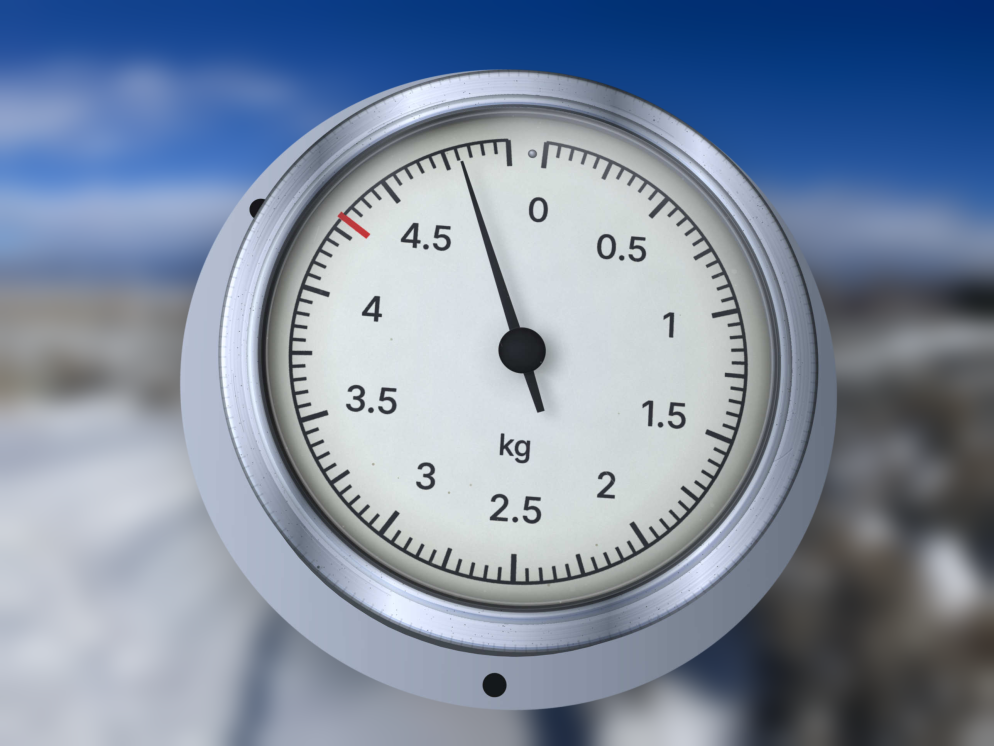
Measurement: 4.8 kg
